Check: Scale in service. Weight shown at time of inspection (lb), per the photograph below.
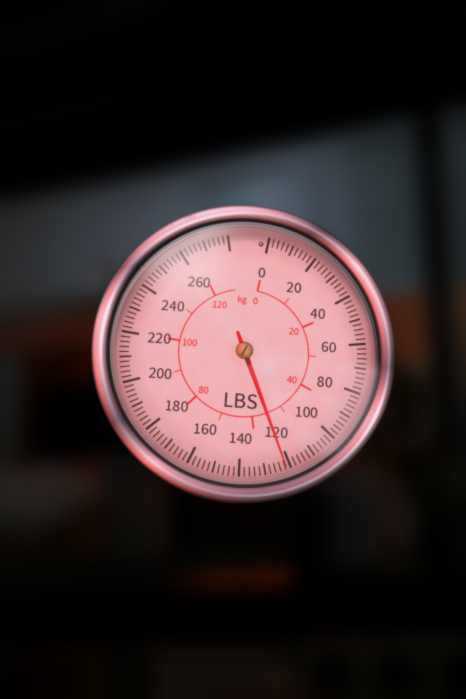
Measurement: 122 lb
